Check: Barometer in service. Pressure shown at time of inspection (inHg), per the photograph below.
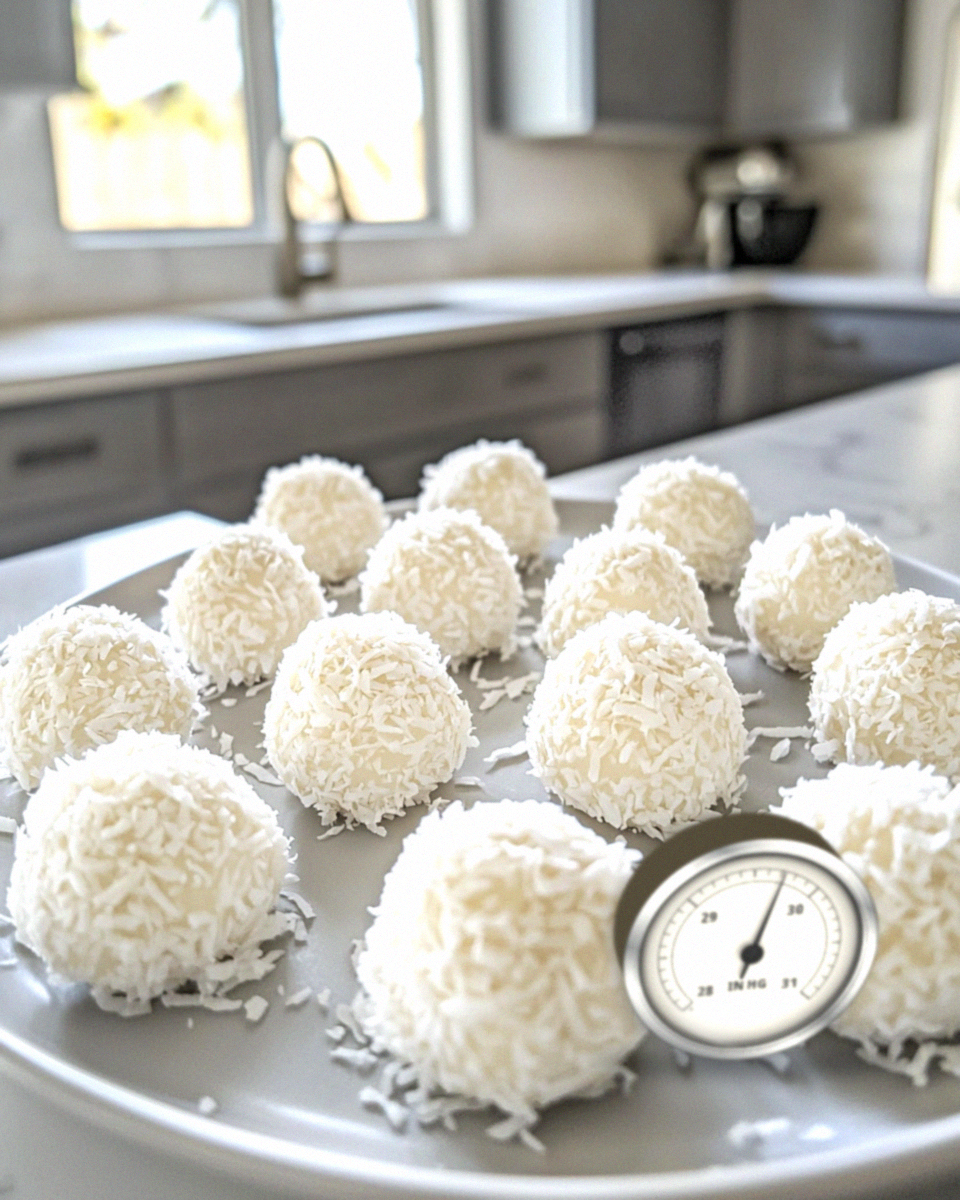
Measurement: 29.7 inHg
